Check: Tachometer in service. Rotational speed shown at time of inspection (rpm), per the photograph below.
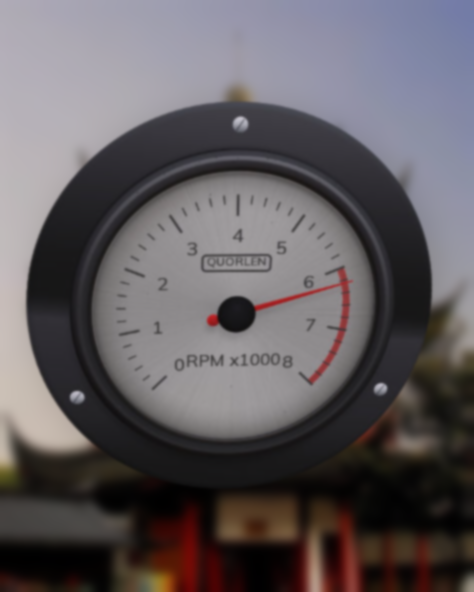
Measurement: 6200 rpm
